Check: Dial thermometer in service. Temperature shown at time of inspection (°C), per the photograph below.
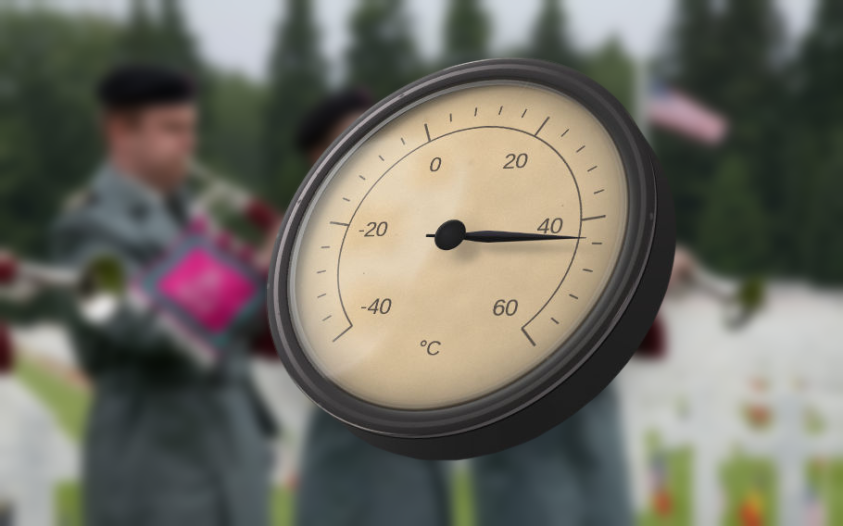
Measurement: 44 °C
